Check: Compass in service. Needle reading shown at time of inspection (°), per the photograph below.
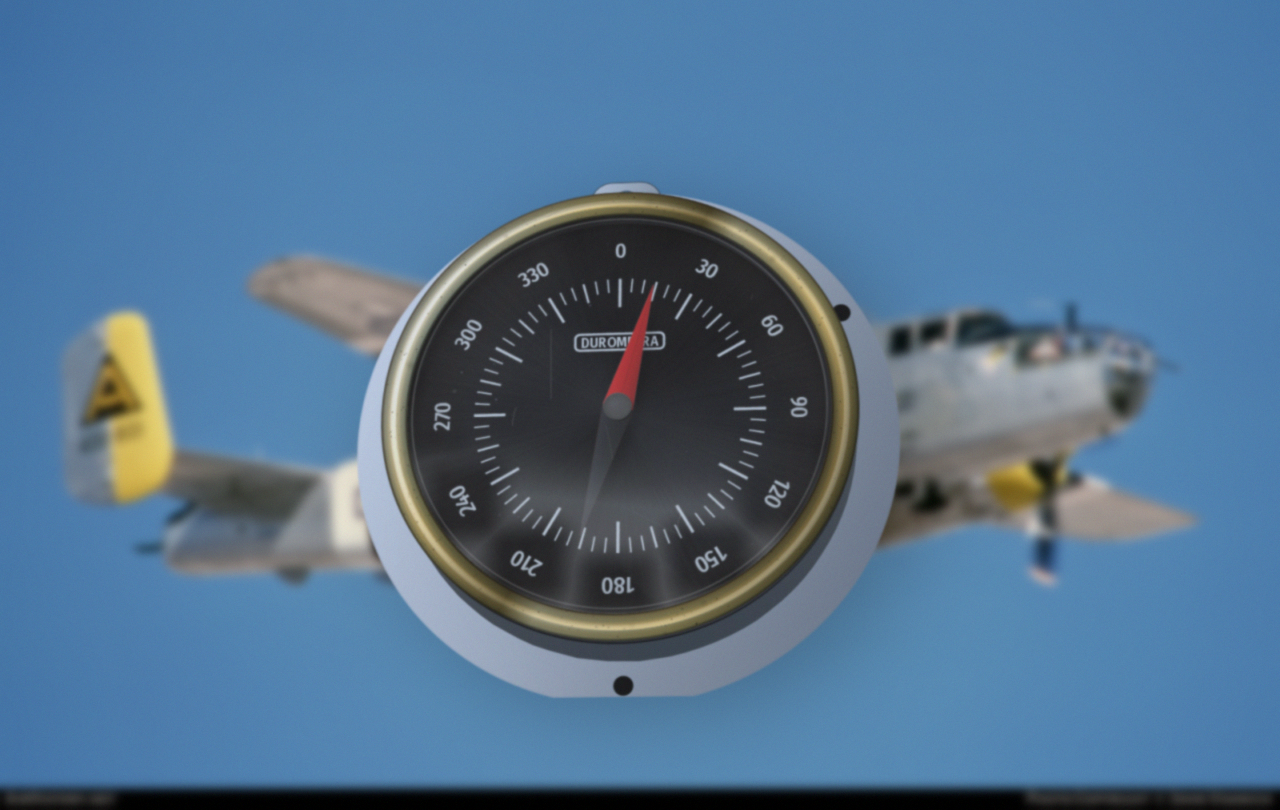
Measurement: 15 °
